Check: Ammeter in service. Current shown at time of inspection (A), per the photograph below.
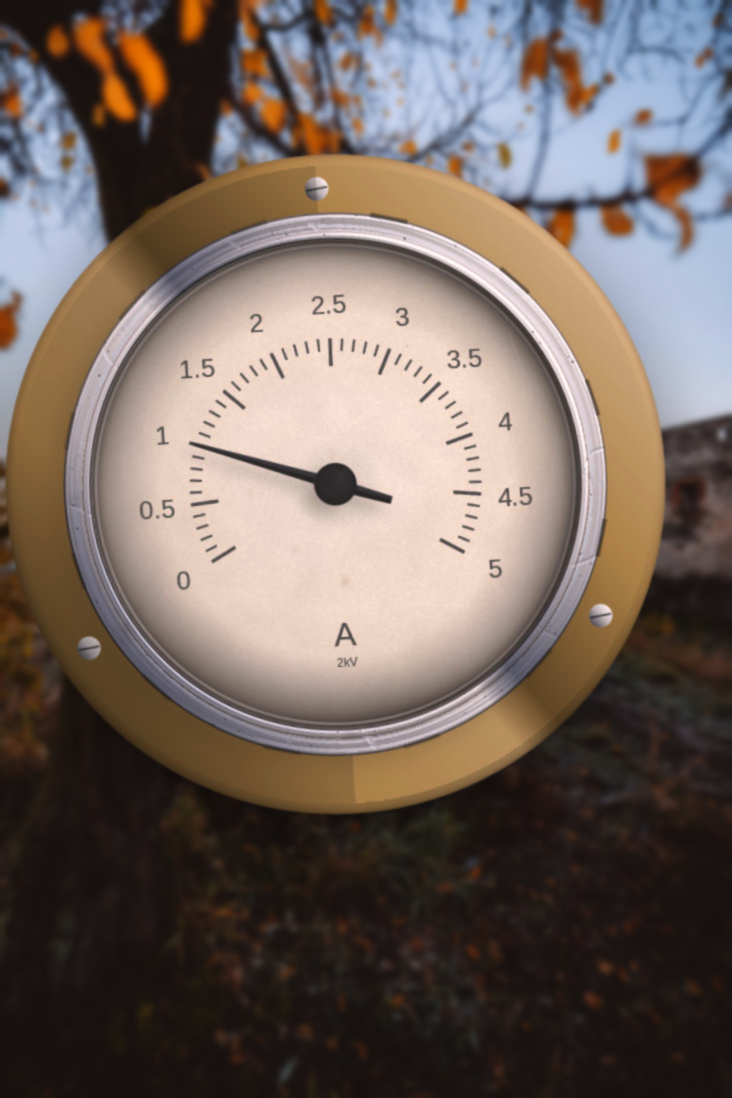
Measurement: 1 A
